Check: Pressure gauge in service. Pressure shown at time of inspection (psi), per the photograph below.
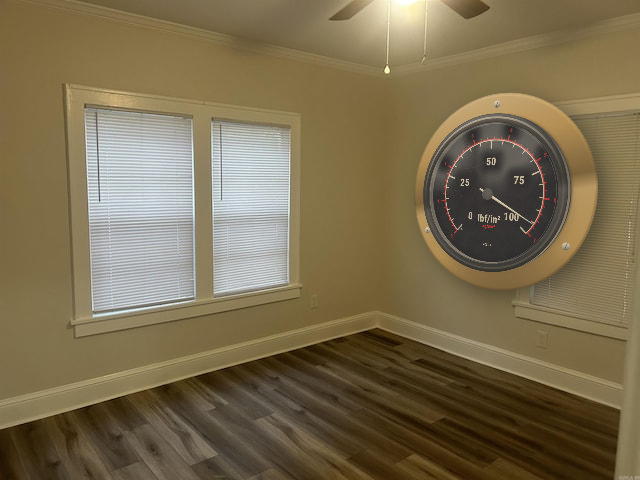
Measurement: 95 psi
